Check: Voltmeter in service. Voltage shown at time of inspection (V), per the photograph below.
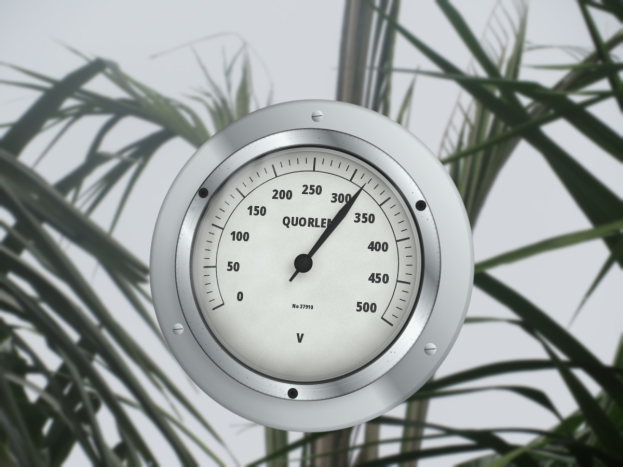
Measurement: 320 V
